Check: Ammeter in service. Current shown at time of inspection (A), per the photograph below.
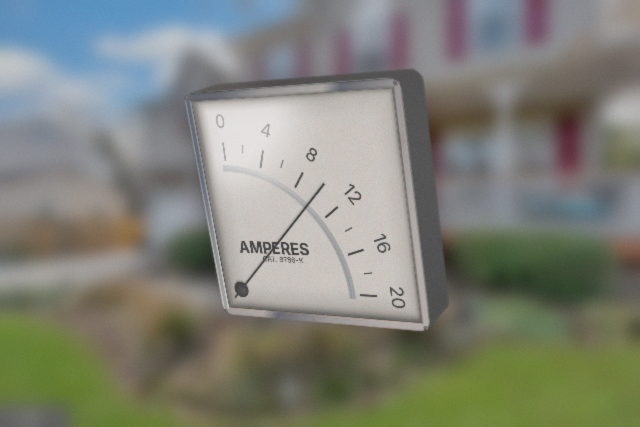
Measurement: 10 A
